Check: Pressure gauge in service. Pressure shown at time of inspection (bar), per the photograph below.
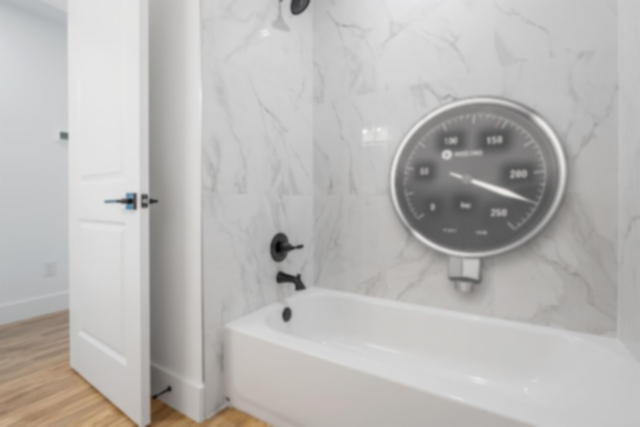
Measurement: 225 bar
